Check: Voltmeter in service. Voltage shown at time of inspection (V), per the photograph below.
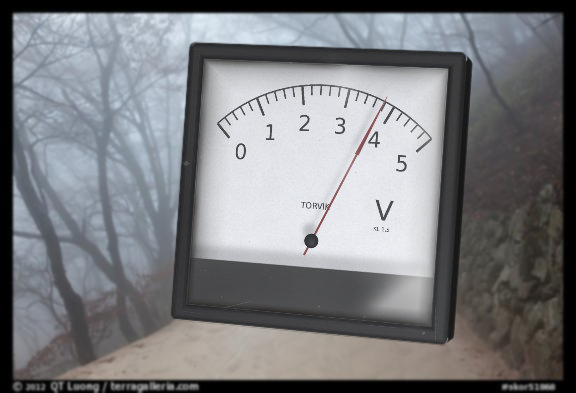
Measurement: 3.8 V
